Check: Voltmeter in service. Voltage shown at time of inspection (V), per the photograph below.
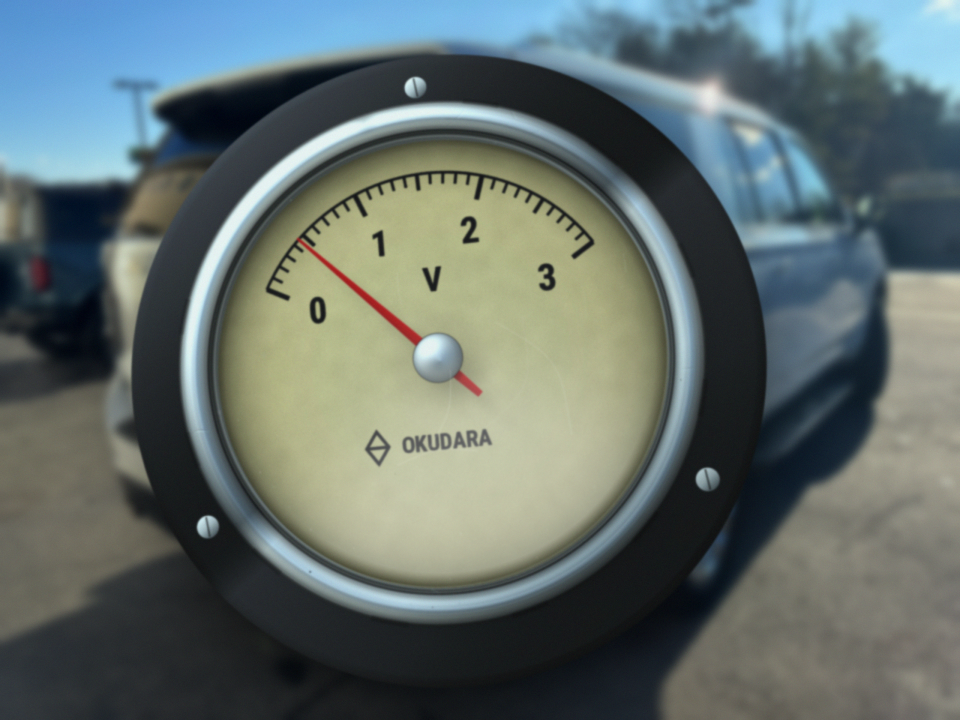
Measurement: 0.45 V
